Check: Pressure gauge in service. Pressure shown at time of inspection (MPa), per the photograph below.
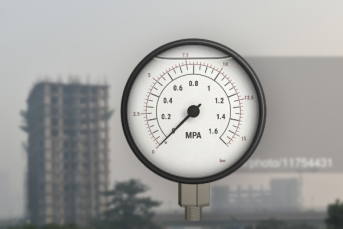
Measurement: 0 MPa
